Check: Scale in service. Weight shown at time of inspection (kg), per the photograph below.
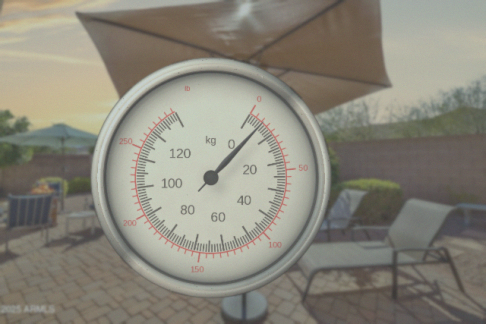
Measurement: 5 kg
